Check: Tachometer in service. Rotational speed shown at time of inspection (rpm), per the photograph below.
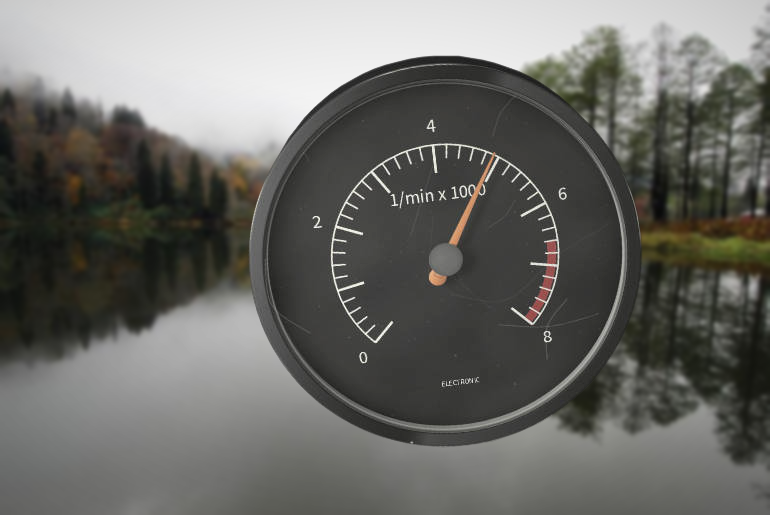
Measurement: 4900 rpm
